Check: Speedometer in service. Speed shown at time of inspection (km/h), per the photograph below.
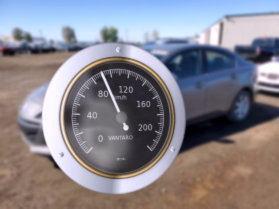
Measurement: 90 km/h
